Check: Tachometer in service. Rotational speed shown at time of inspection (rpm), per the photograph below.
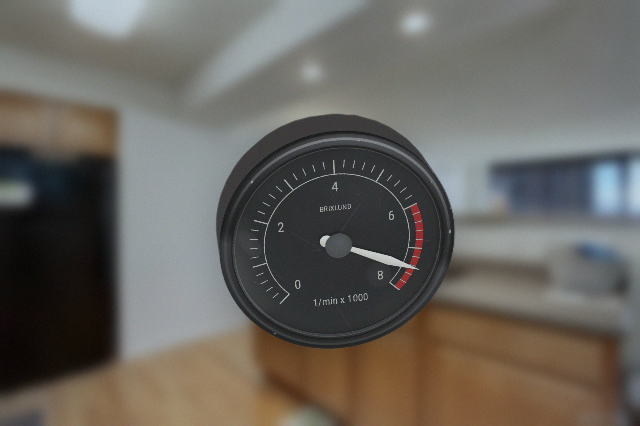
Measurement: 7400 rpm
